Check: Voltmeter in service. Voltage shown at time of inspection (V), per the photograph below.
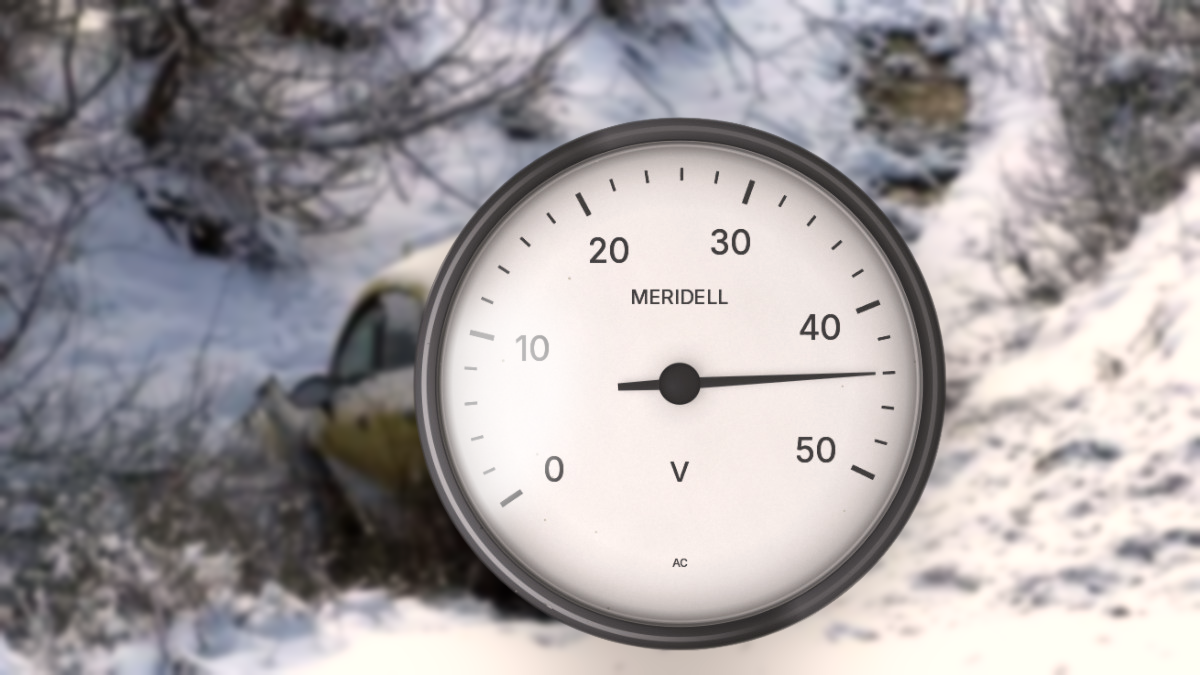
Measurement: 44 V
